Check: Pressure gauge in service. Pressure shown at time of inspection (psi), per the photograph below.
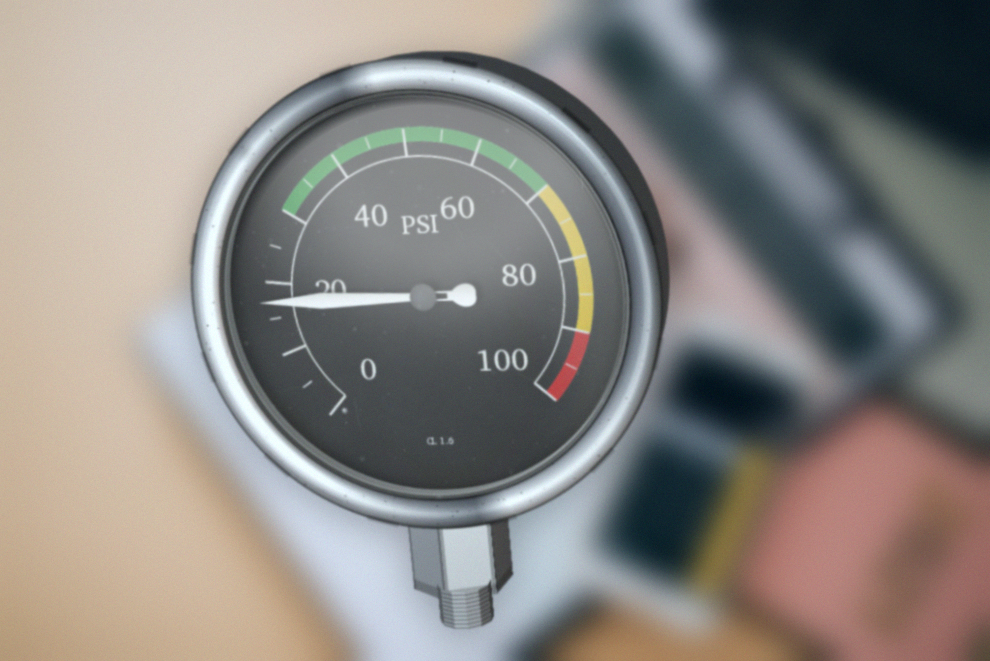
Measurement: 17.5 psi
